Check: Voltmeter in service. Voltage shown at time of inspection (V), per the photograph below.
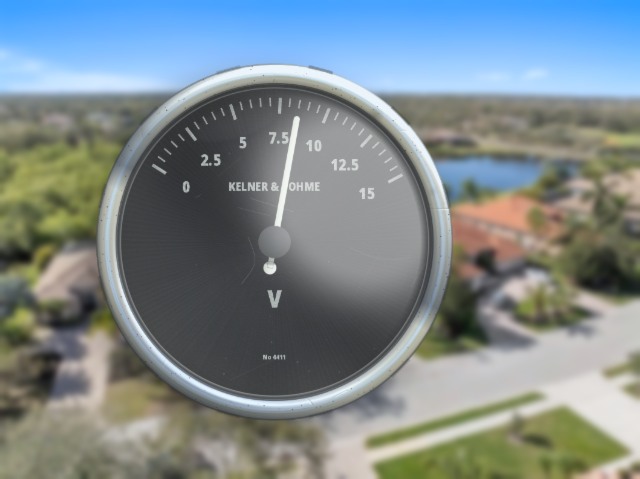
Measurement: 8.5 V
